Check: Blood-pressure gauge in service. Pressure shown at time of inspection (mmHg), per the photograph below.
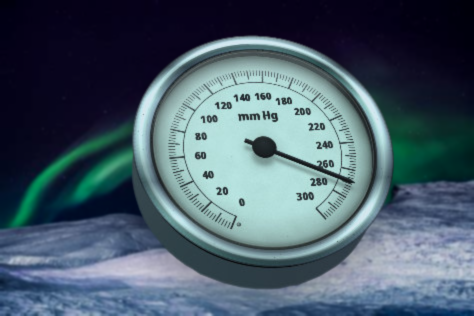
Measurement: 270 mmHg
